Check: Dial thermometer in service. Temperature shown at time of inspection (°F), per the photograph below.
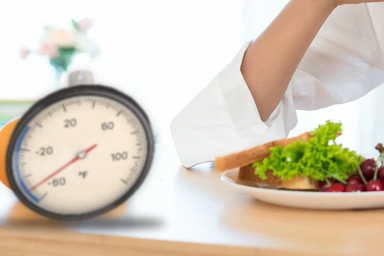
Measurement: -50 °F
